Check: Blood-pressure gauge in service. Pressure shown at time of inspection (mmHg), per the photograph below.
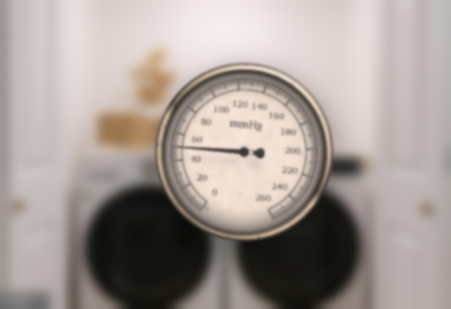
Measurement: 50 mmHg
